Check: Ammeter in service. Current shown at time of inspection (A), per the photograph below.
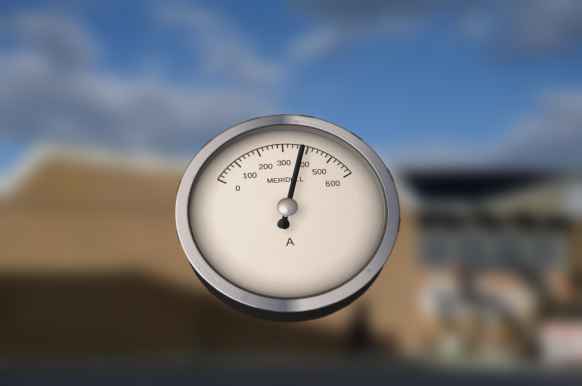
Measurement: 380 A
